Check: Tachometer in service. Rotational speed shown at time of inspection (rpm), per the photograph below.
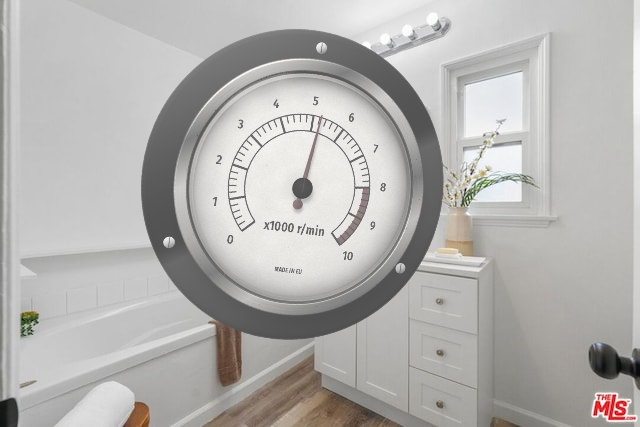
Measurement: 5200 rpm
